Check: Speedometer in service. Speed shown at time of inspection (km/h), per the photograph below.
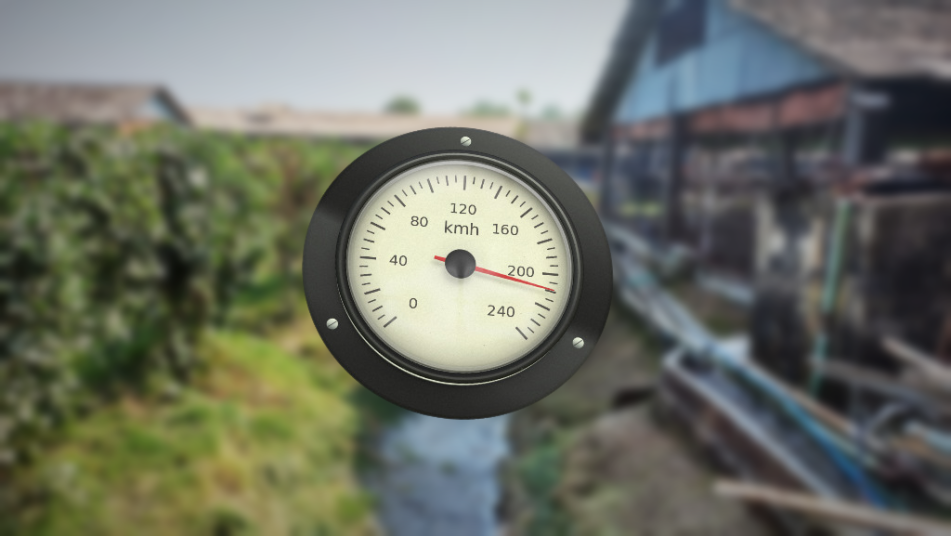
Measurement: 210 km/h
